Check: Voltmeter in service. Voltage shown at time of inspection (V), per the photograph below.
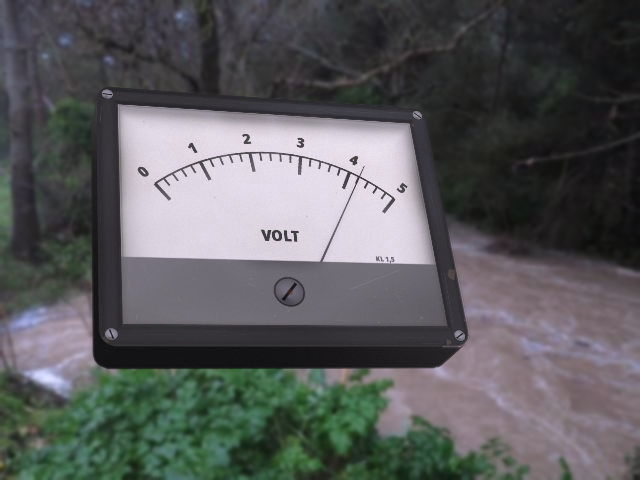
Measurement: 4.2 V
